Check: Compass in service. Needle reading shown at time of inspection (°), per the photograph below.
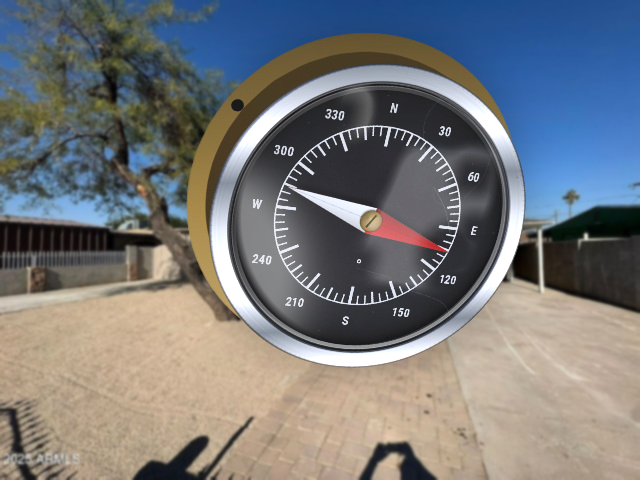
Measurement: 105 °
